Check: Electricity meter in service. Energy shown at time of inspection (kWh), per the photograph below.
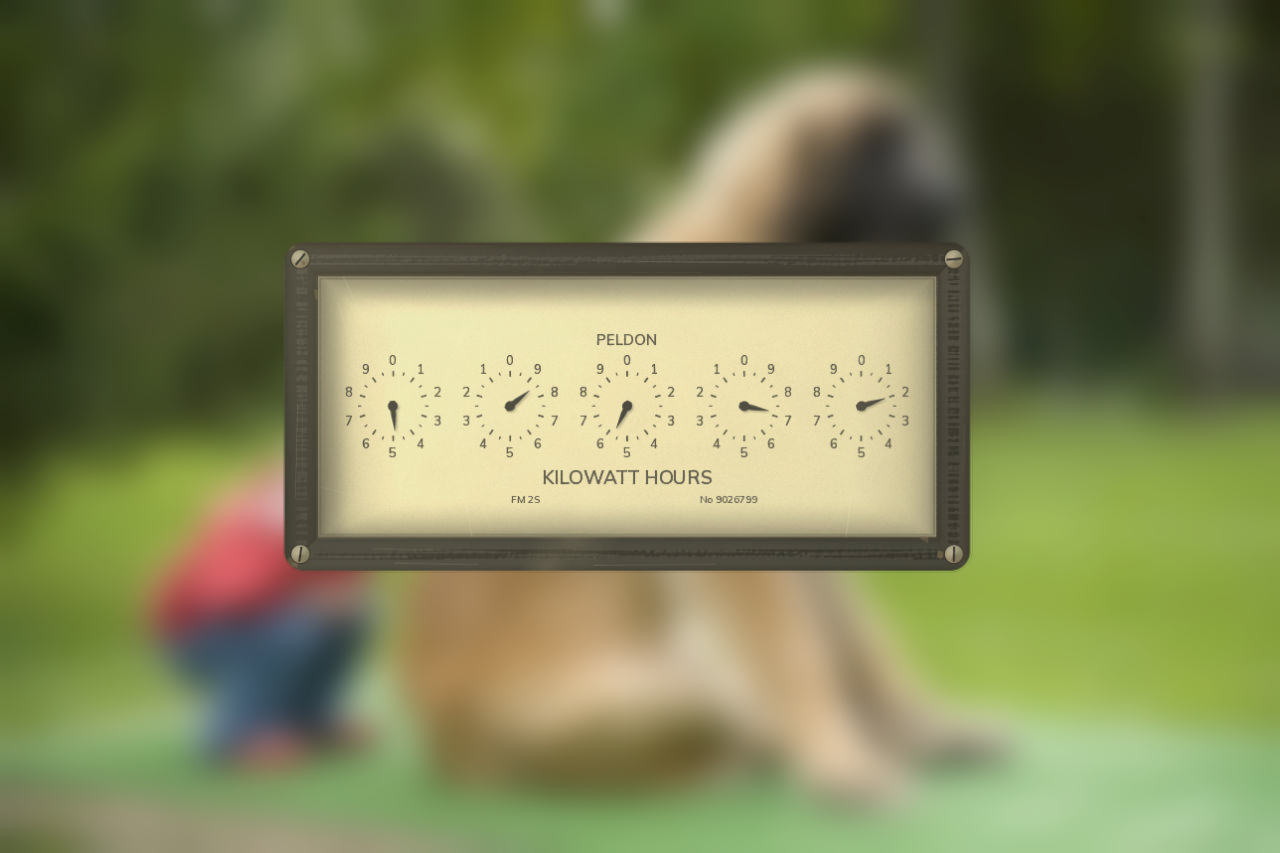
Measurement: 48572 kWh
